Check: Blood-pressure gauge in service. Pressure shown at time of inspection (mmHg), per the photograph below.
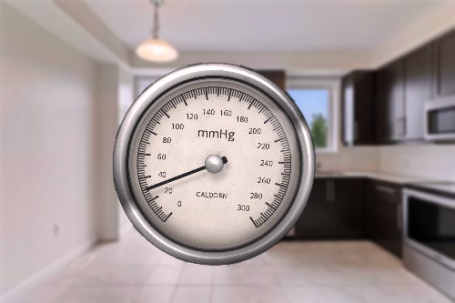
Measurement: 30 mmHg
